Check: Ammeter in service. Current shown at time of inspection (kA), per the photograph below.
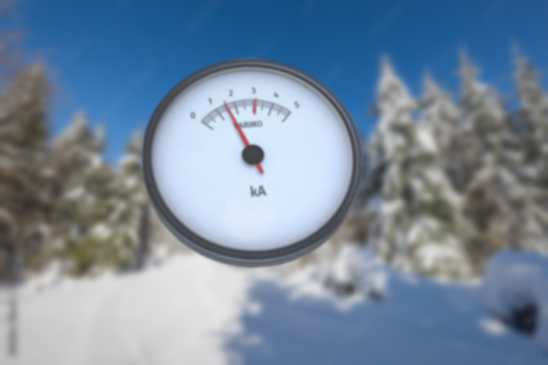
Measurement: 1.5 kA
